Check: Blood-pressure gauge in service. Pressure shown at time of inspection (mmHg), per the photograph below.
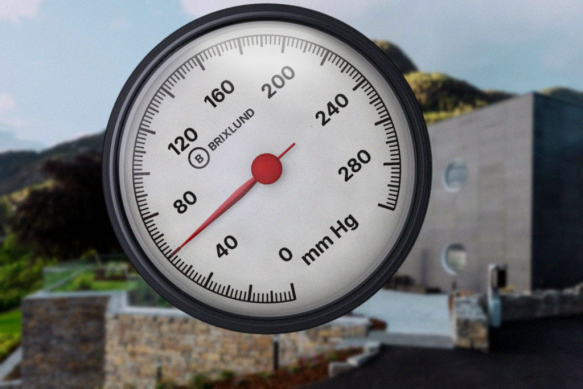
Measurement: 60 mmHg
